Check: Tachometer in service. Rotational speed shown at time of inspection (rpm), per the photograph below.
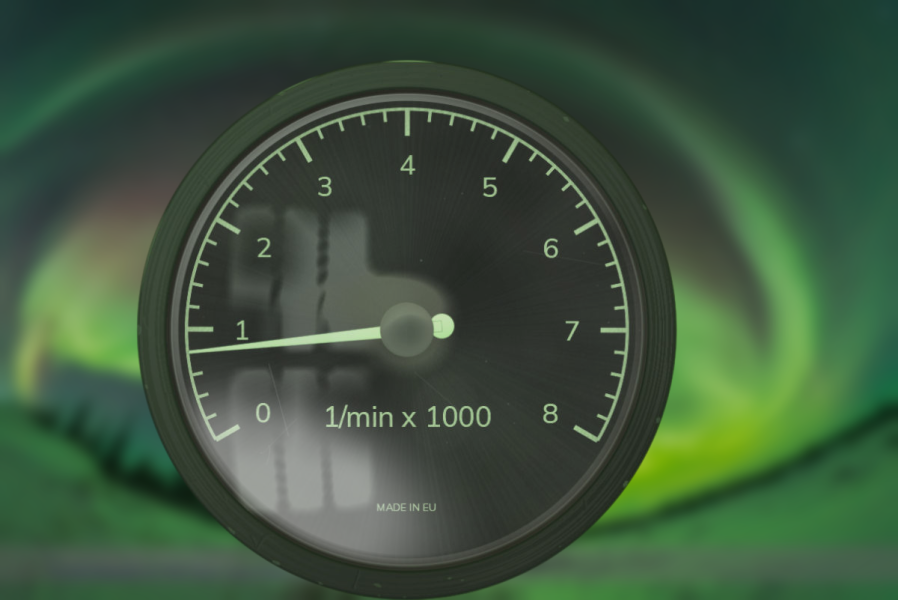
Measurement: 800 rpm
